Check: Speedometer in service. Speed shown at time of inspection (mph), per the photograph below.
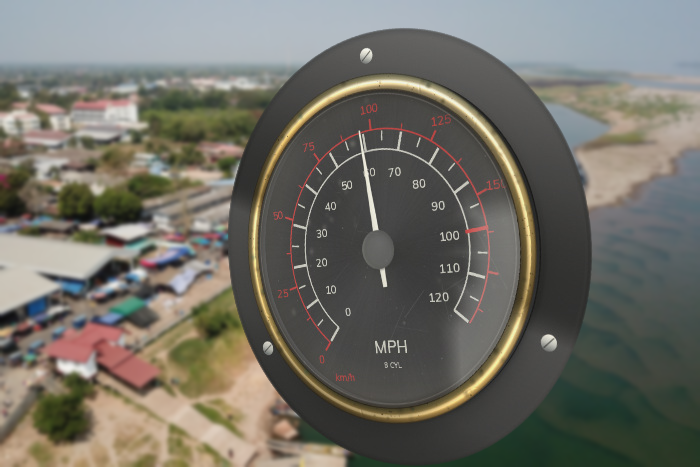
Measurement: 60 mph
